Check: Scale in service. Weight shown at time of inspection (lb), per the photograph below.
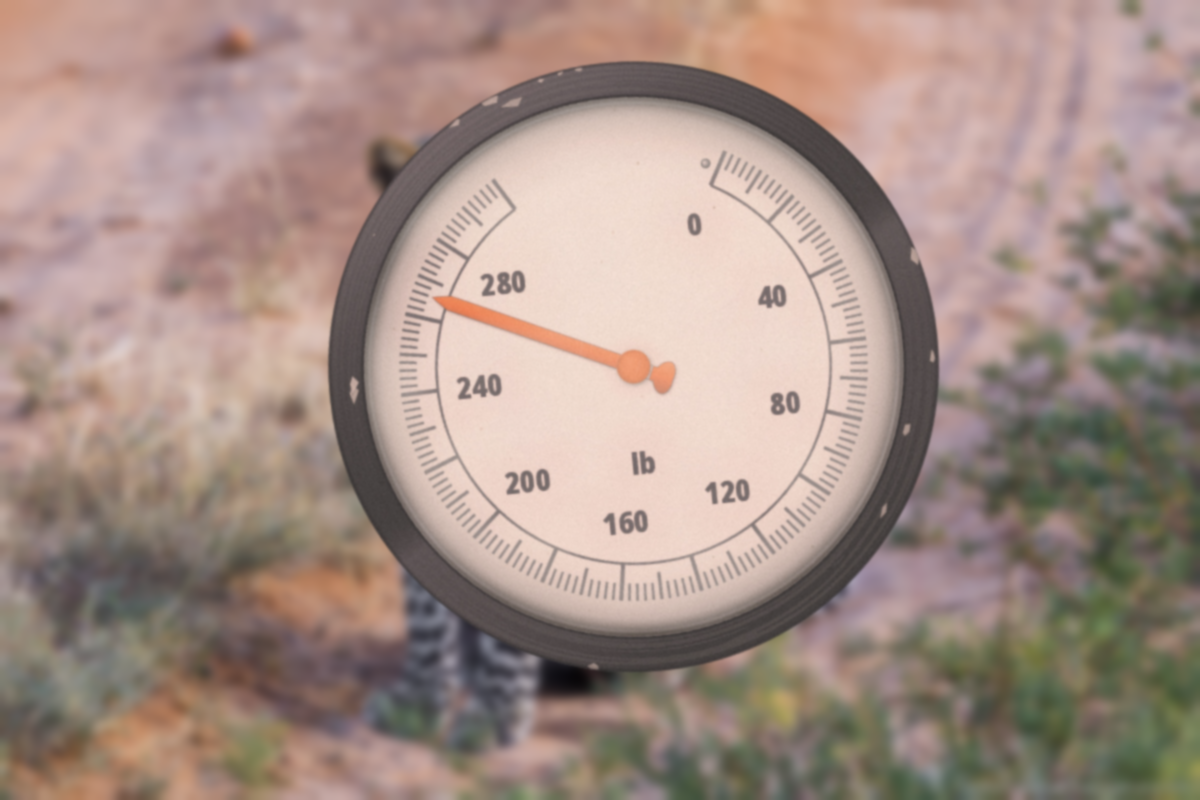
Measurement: 266 lb
